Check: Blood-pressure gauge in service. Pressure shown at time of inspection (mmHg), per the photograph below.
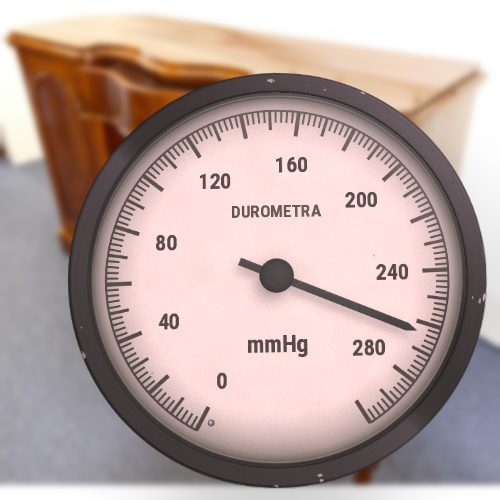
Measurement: 264 mmHg
